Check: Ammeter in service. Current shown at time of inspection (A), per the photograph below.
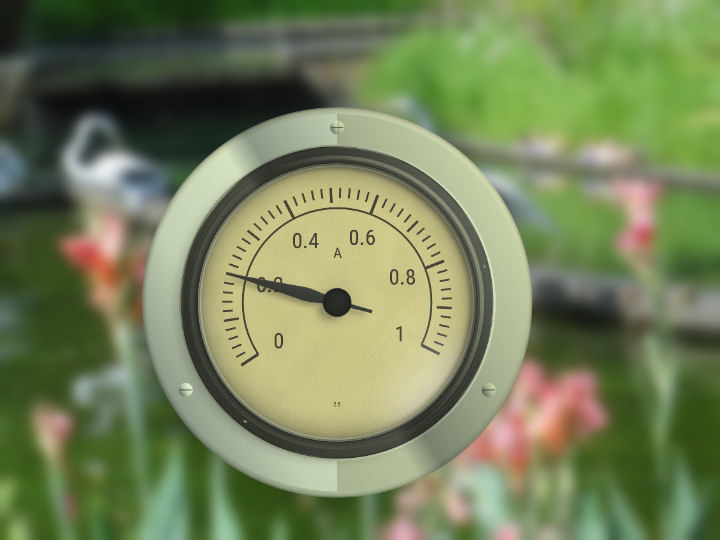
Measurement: 0.2 A
